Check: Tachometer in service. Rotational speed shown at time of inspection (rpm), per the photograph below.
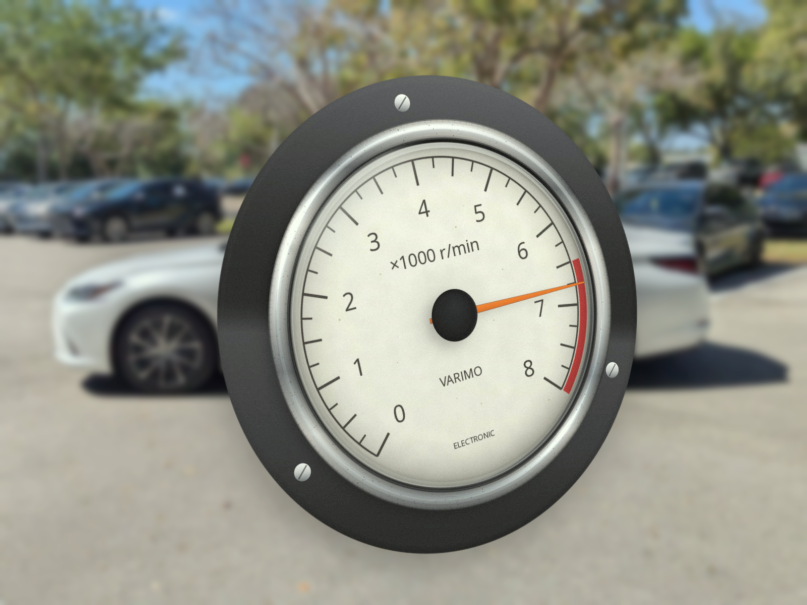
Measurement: 6750 rpm
